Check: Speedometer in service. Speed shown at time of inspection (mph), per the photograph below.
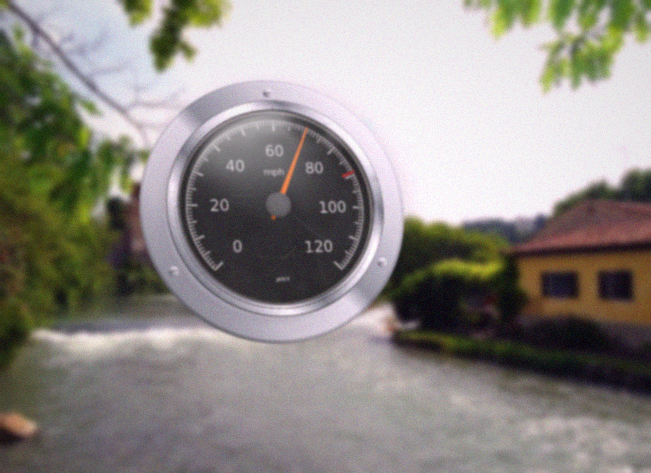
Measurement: 70 mph
